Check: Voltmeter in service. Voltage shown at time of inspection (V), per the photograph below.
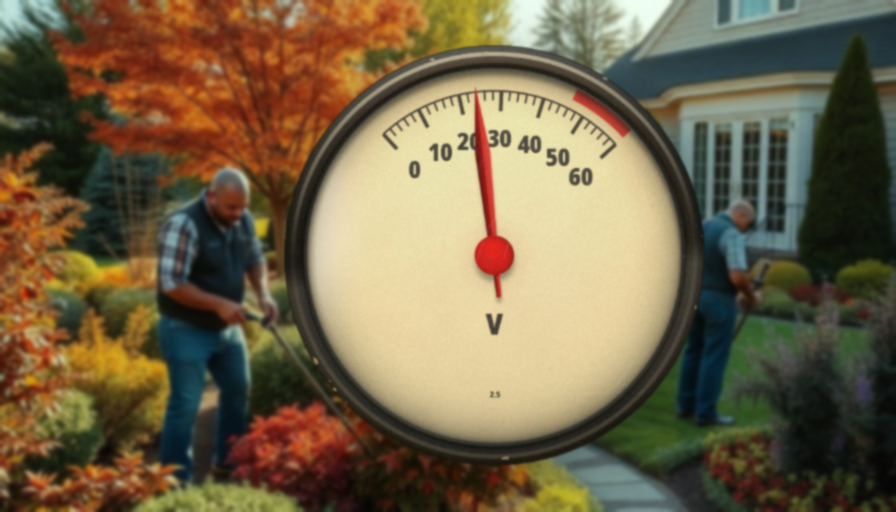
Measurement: 24 V
